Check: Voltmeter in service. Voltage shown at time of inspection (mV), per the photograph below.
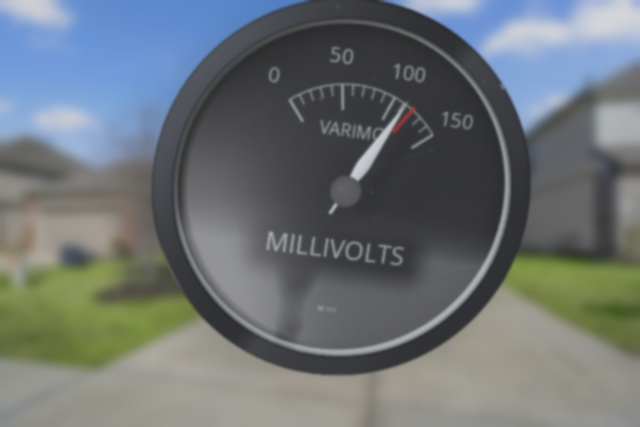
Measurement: 110 mV
